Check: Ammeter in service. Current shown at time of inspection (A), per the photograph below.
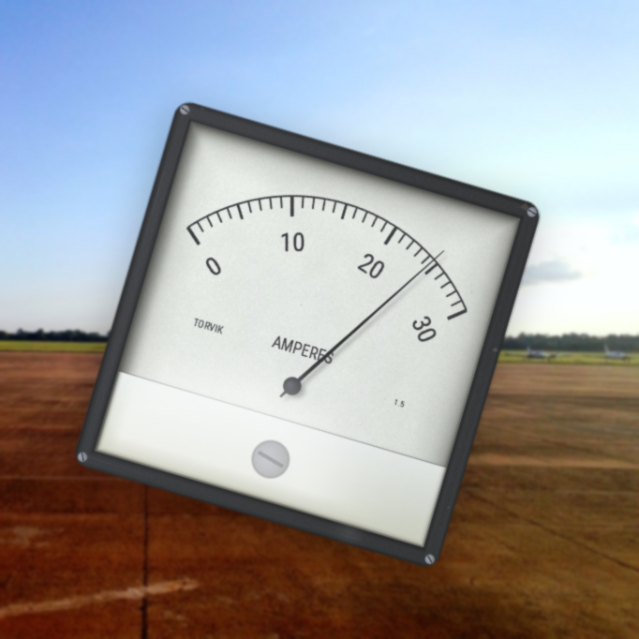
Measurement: 24.5 A
